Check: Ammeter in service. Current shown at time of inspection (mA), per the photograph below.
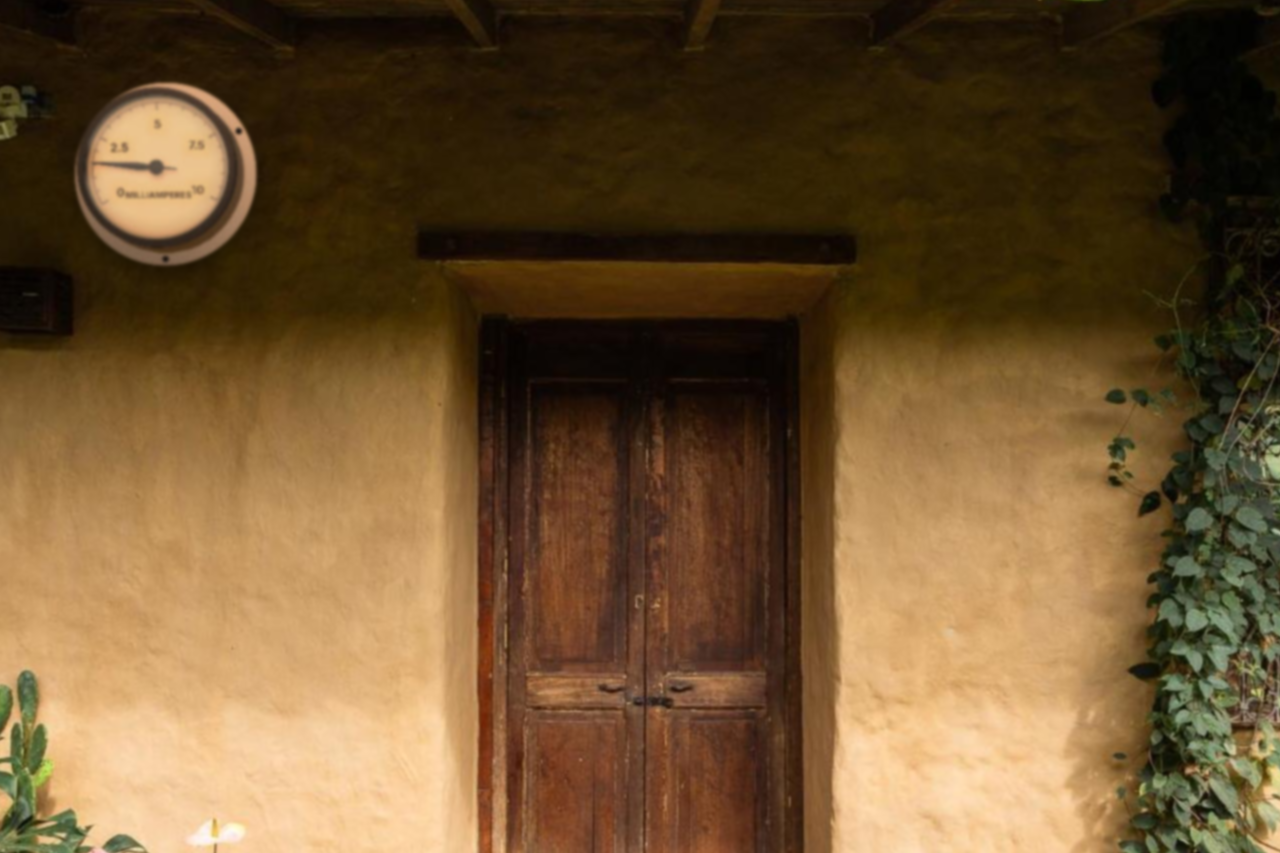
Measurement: 1.5 mA
